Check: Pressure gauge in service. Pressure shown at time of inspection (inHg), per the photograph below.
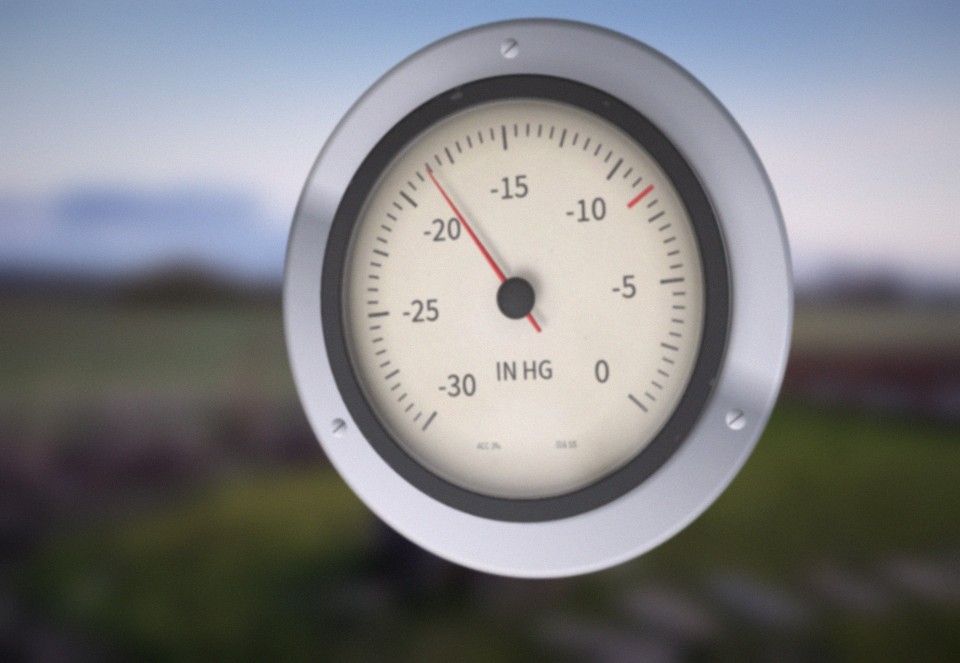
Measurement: -18.5 inHg
